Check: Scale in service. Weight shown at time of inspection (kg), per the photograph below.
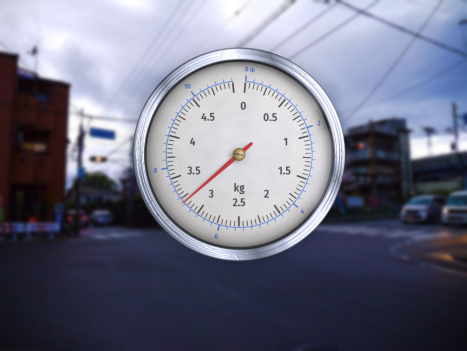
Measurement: 3.2 kg
